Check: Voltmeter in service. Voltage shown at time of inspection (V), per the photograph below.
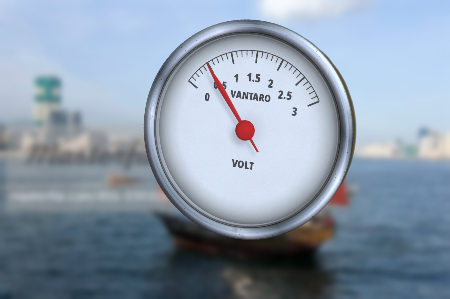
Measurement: 0.5 V
